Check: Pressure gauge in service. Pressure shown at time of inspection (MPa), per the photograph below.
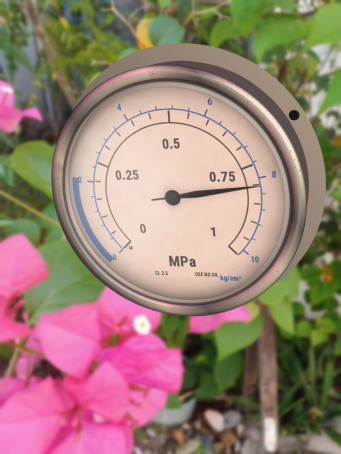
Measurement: 0.8 MPa
